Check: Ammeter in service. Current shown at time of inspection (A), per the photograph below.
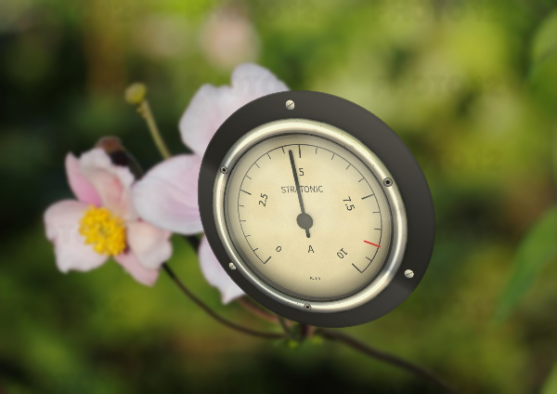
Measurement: 4.75 A
